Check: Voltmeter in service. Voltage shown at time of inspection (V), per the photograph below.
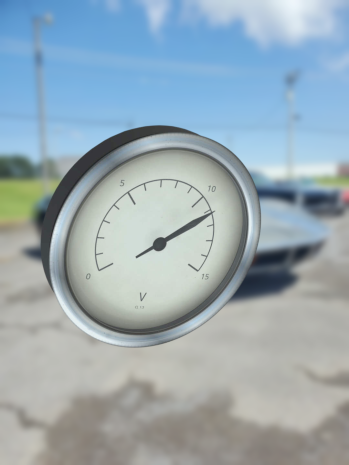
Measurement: 11 V
